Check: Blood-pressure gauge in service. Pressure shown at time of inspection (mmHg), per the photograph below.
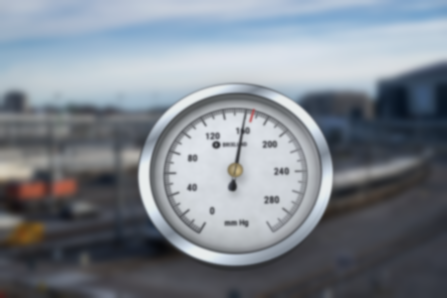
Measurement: 160 mmHg
